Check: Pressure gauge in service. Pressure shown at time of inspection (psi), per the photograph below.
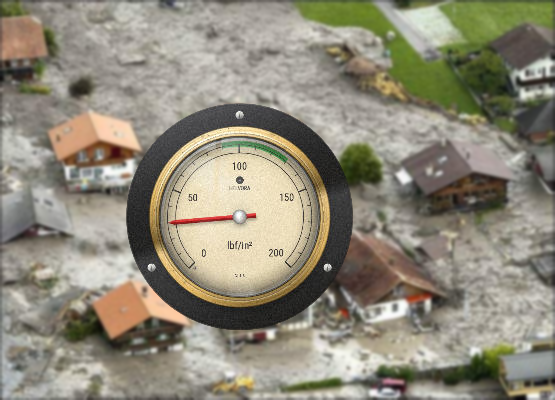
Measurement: 30 psi
